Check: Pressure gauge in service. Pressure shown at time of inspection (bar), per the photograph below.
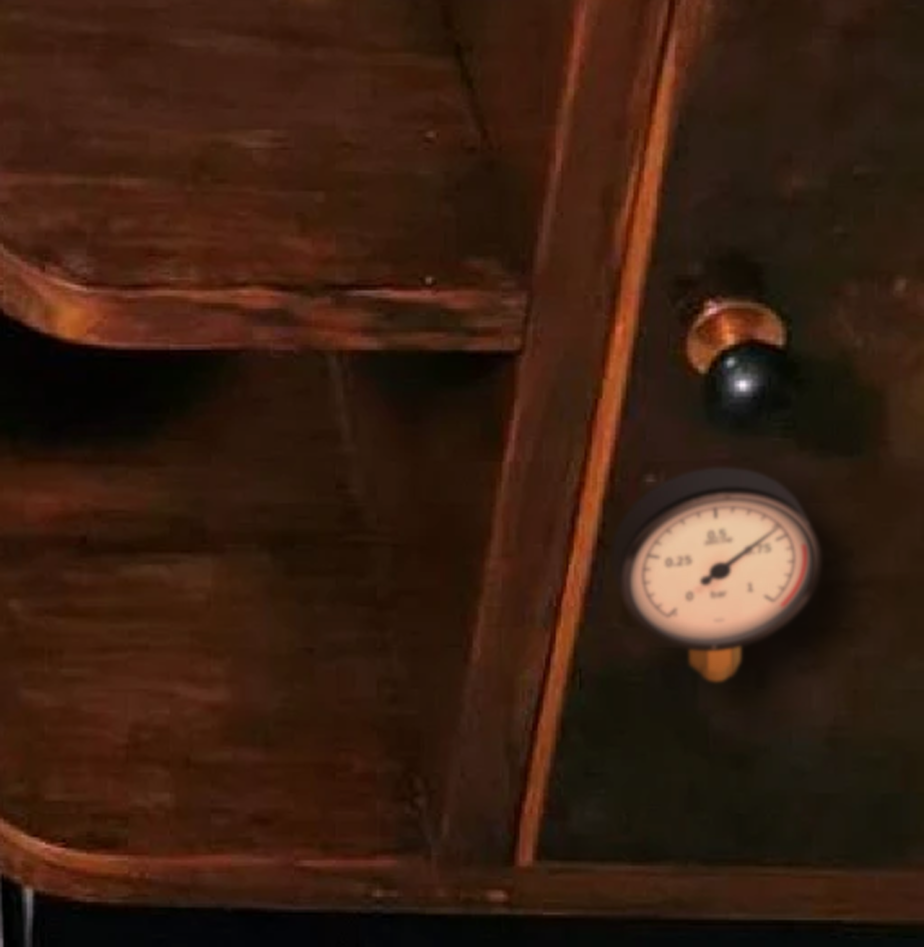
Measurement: 0.7 bar
